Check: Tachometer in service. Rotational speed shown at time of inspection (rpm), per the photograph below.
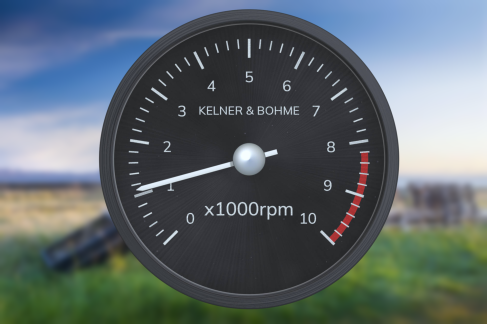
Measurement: 1100 rpm
